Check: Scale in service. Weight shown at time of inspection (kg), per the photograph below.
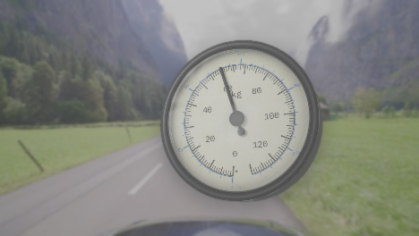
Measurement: 60 kg
